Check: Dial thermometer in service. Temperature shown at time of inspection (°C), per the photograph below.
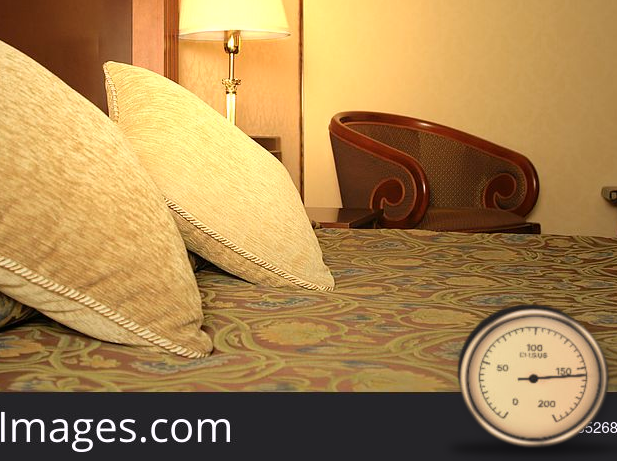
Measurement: 155 °C
